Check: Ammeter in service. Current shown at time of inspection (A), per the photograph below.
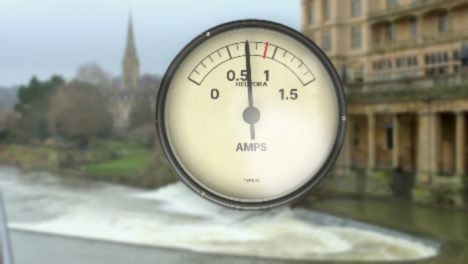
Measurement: 0.7 A
